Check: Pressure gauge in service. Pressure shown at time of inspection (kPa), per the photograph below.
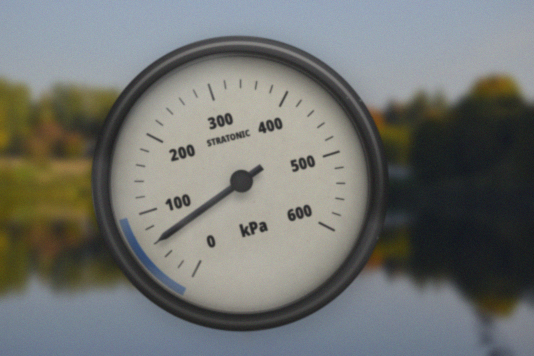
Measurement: 60 kPa
